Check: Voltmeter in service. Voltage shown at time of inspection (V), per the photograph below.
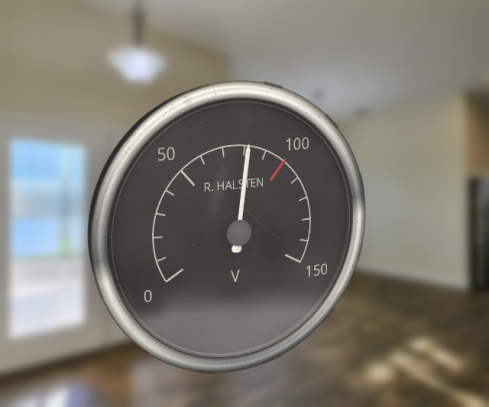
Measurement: 80 V
